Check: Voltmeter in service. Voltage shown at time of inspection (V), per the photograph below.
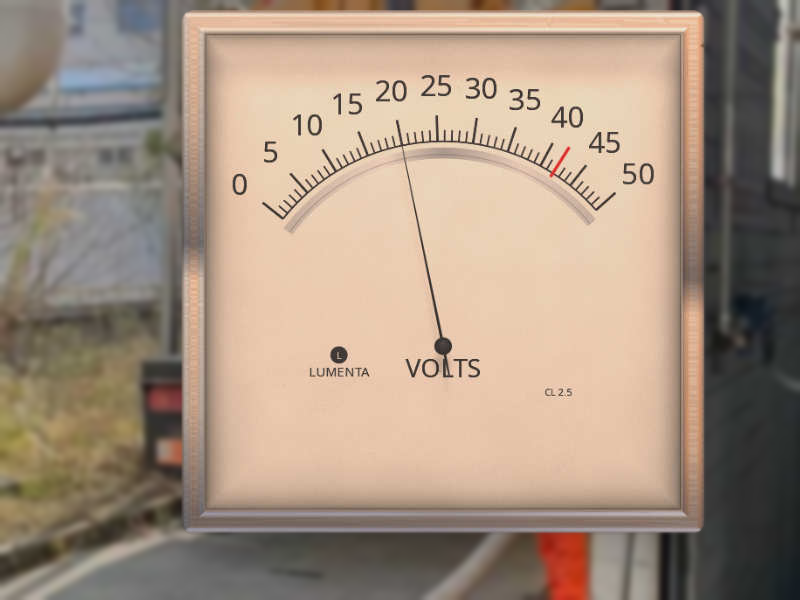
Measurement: 20 V
